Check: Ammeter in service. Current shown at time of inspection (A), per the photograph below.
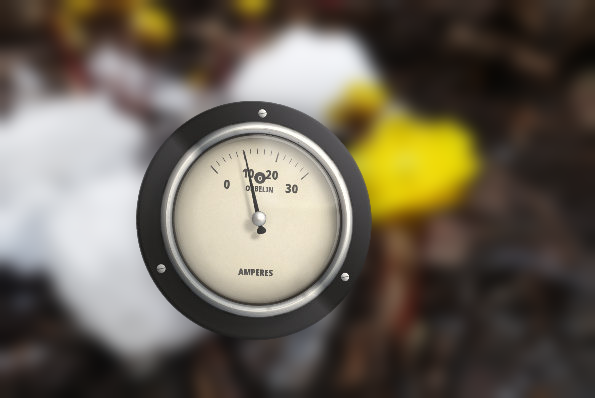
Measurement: 10 A
